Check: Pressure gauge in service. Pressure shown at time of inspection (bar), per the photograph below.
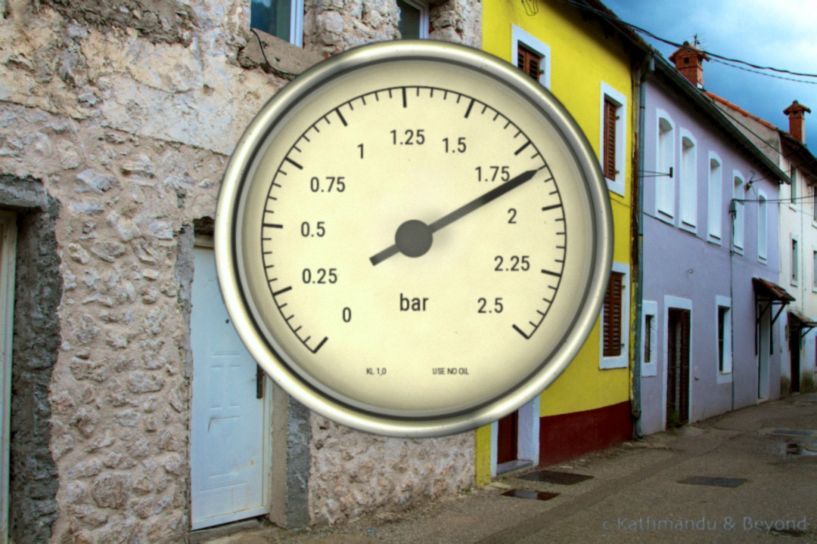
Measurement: 1.85 bar
